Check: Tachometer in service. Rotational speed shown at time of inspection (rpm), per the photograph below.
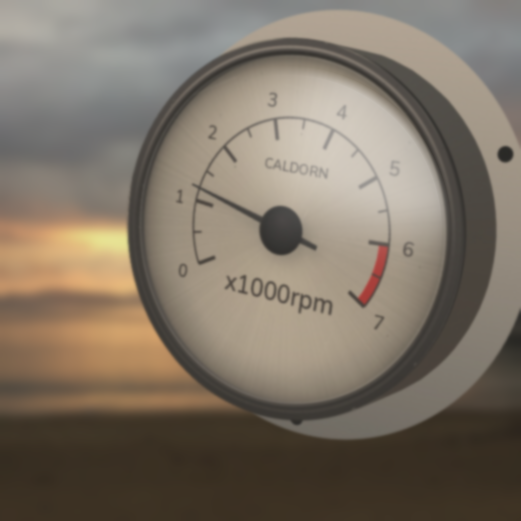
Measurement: 1250 rpm
